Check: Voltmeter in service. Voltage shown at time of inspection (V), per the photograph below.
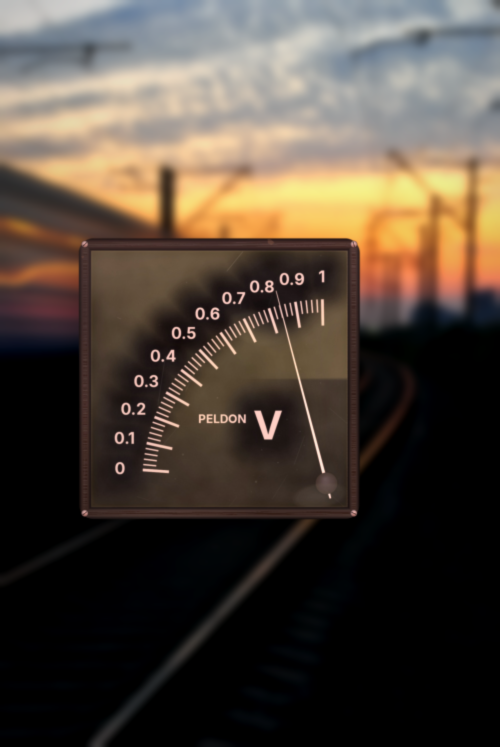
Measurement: 0.84 V
